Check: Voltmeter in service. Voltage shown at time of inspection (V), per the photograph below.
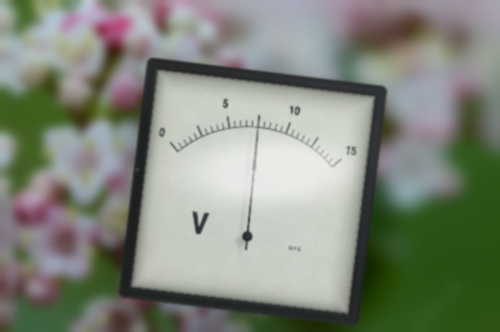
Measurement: 7.5 V
